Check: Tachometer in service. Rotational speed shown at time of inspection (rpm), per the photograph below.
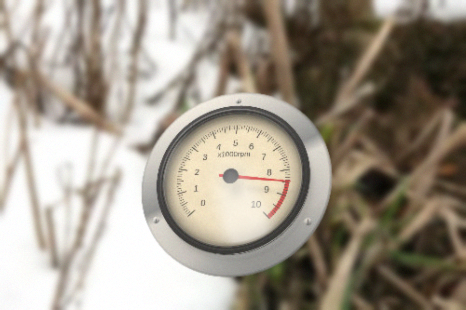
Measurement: 8500 rpm
